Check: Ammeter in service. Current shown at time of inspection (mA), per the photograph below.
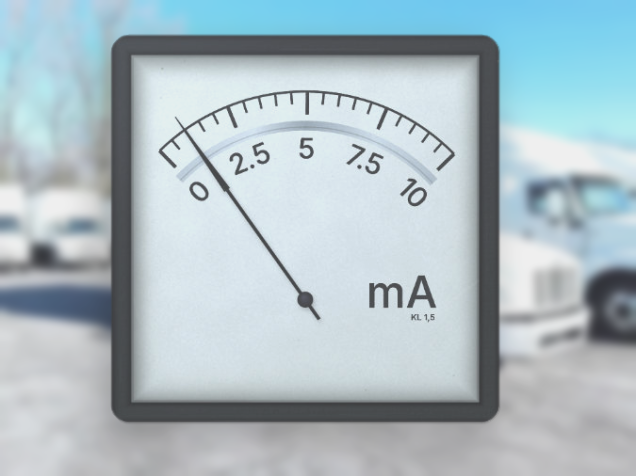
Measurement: 1 mA
